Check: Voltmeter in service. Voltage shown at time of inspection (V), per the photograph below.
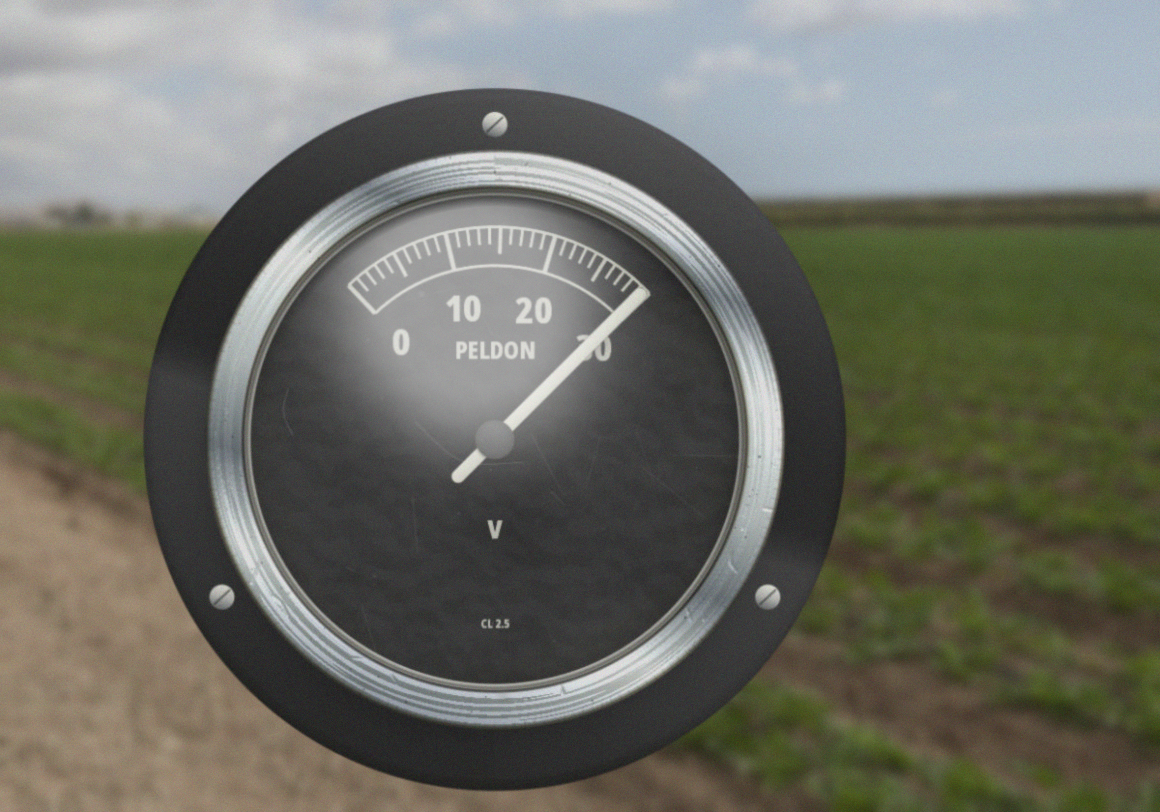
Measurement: 29.5 V
